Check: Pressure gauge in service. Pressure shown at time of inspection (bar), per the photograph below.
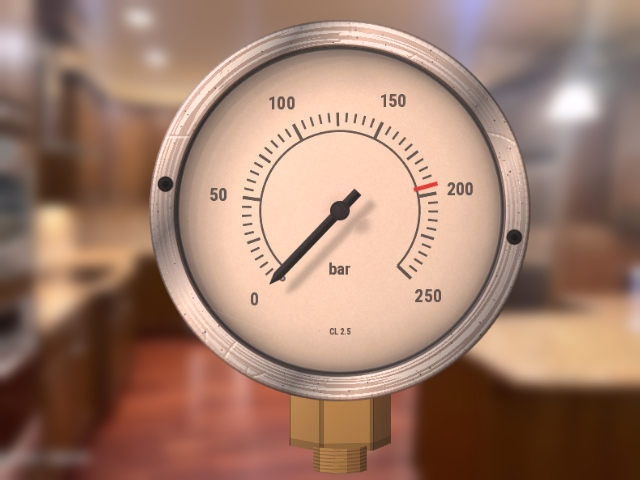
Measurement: 0 bar
